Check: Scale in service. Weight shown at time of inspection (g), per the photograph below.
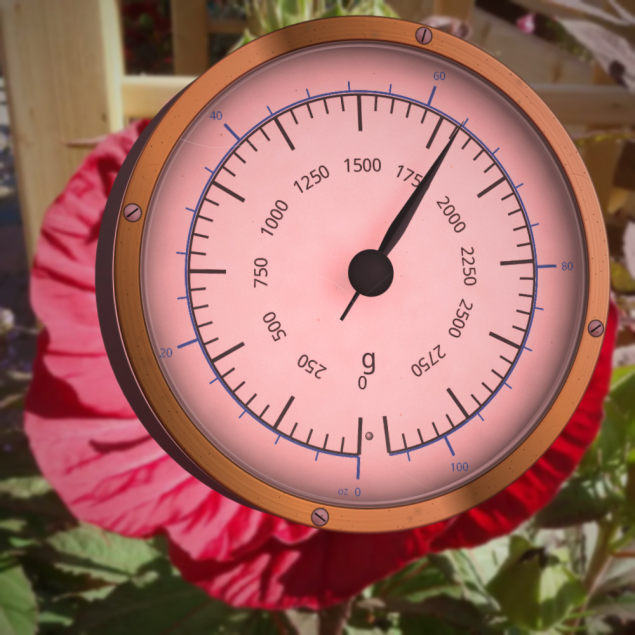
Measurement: 1800 g
